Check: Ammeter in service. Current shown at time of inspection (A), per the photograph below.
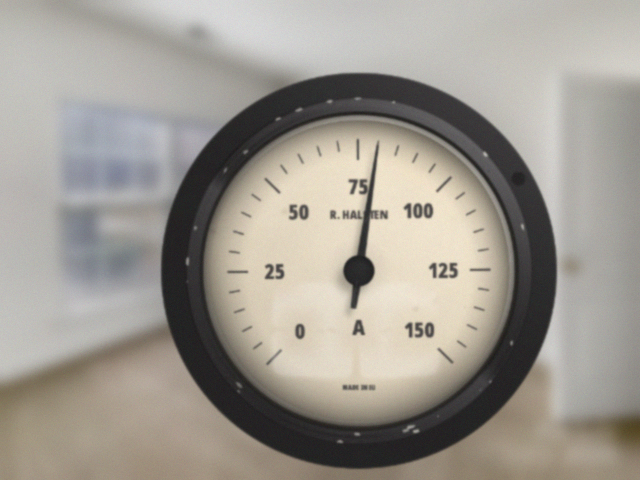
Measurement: 80 A
